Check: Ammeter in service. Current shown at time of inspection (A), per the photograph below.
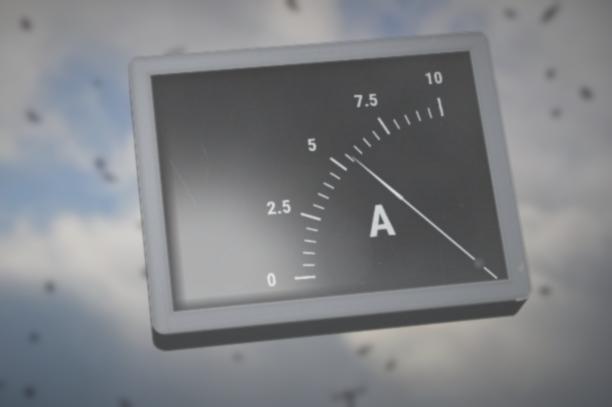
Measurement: 5.5 A
